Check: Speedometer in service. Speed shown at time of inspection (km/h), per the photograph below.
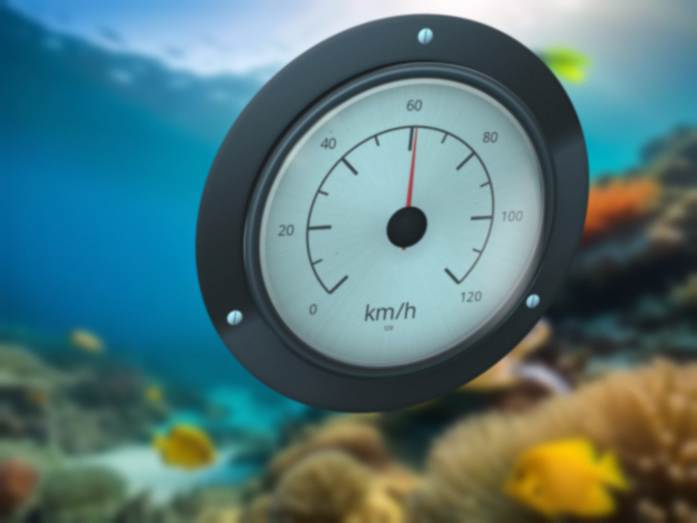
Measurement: 60 km/h
